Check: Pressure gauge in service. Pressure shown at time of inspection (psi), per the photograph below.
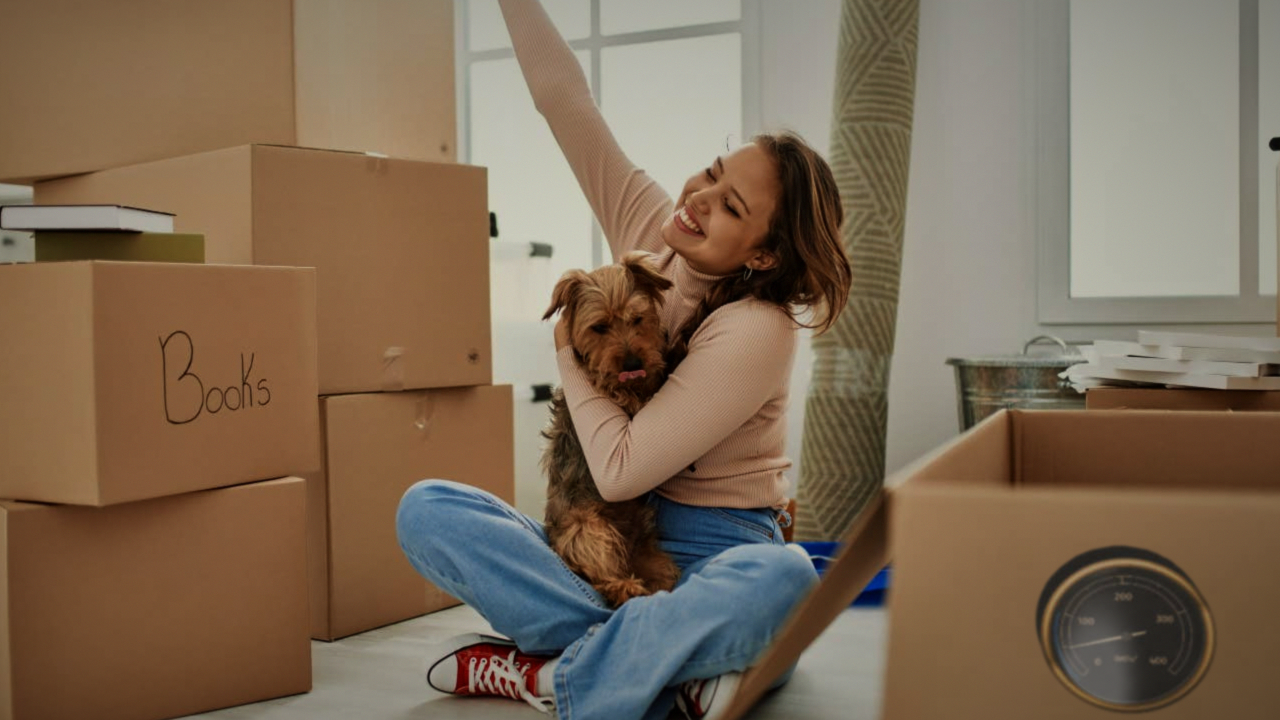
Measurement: 50 psi
